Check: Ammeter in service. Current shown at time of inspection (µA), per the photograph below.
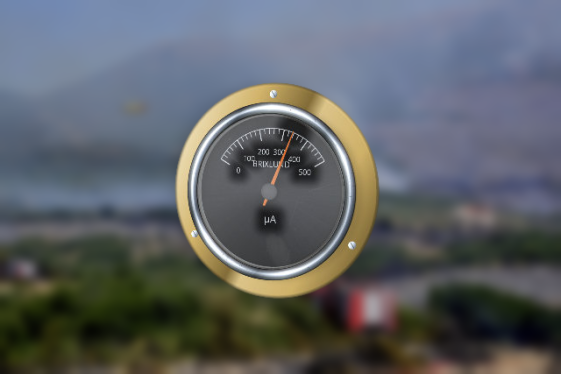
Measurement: 340 µA
